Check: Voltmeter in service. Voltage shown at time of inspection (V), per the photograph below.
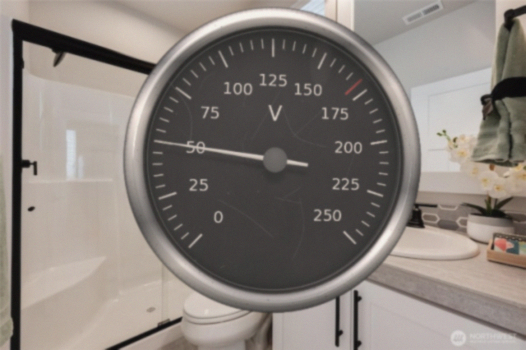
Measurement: 50 V
